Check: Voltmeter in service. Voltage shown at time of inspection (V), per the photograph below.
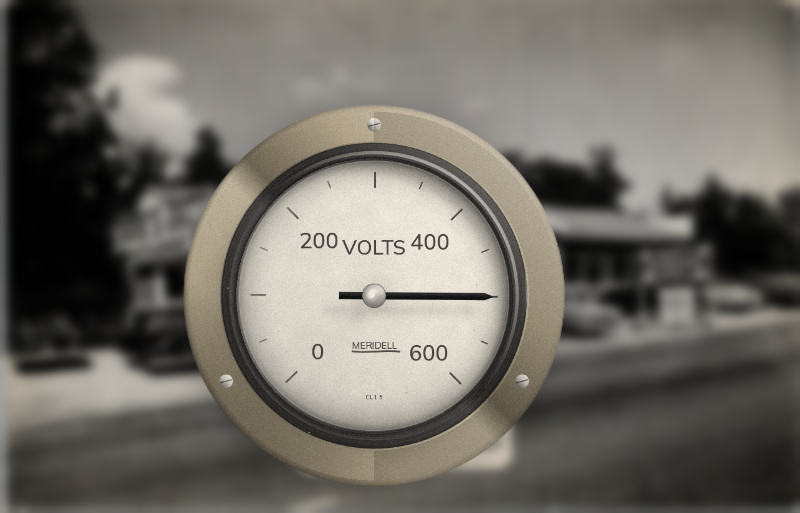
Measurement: 500 V
